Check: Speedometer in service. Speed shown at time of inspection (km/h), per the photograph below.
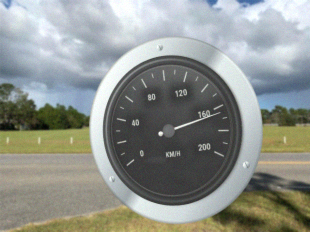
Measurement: 165 km/h
